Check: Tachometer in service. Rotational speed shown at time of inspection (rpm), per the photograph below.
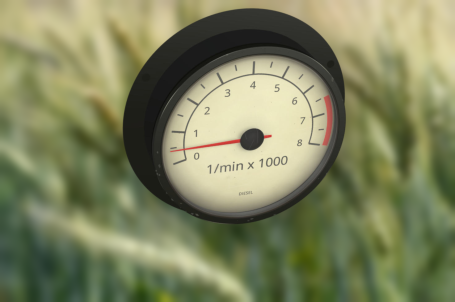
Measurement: 500 rpm
